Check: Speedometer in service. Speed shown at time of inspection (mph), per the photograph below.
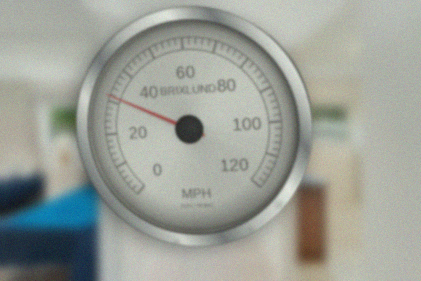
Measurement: 32 mph
